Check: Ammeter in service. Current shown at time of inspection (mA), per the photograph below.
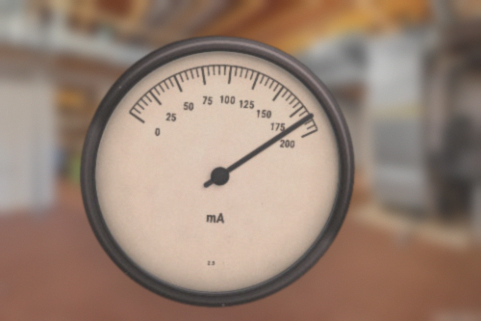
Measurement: 185 mA
